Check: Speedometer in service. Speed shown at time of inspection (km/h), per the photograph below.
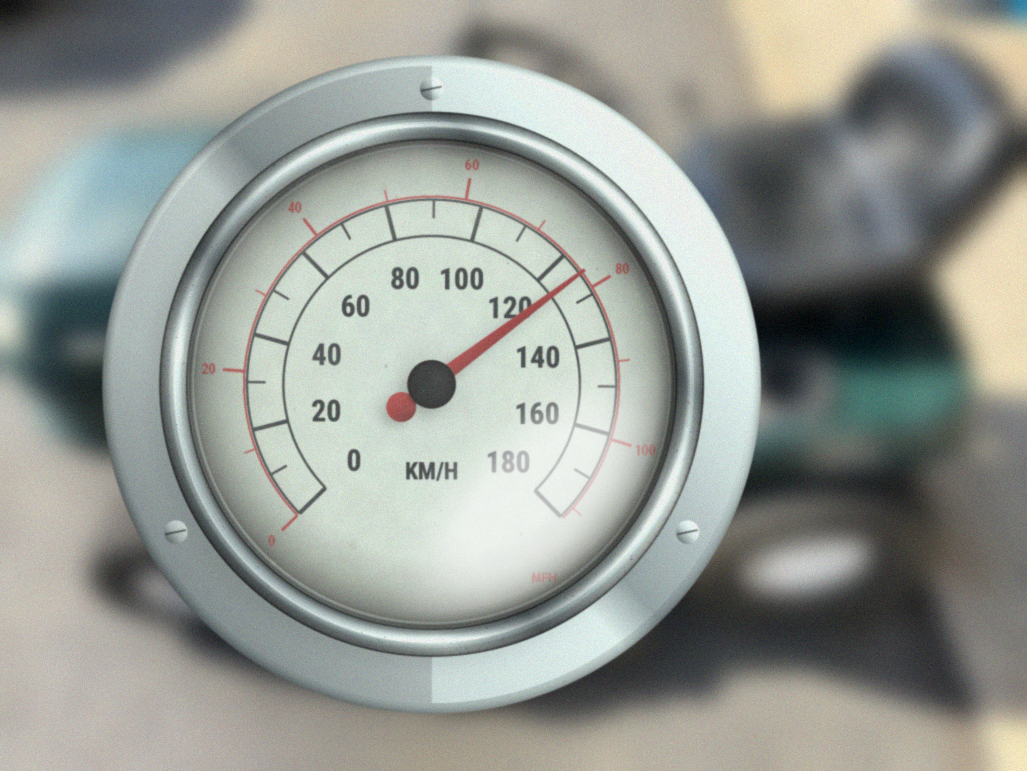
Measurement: 125 km/h
